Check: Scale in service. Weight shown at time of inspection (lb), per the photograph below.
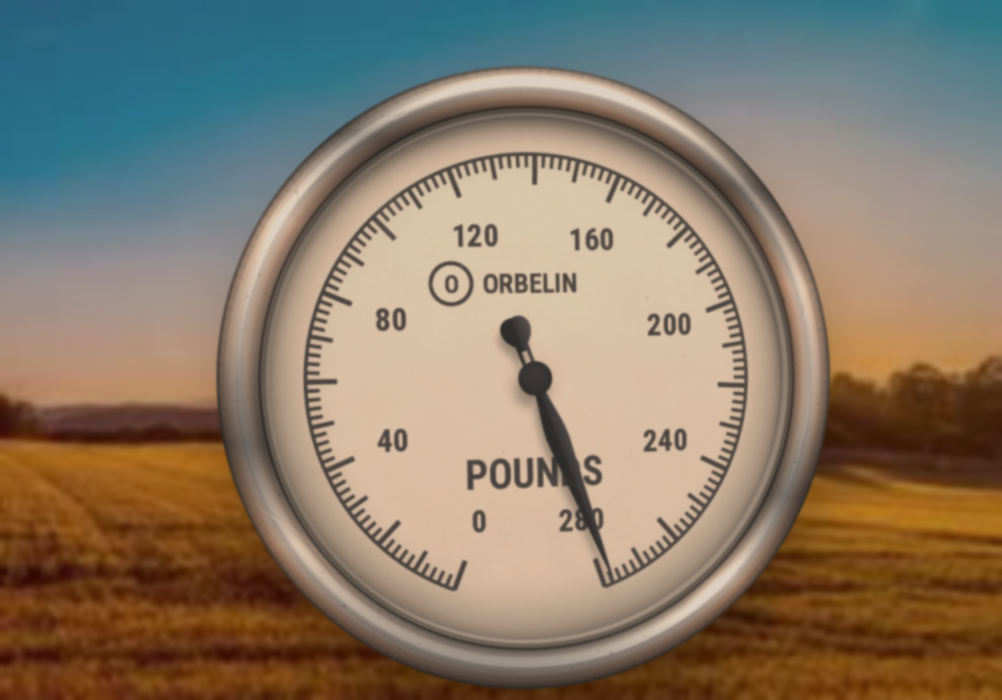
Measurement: 278 lb
